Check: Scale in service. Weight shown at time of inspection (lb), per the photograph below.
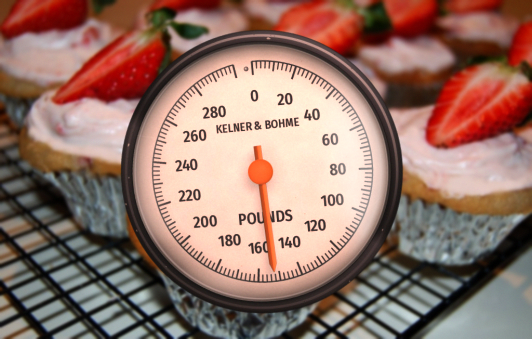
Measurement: 152 lb
